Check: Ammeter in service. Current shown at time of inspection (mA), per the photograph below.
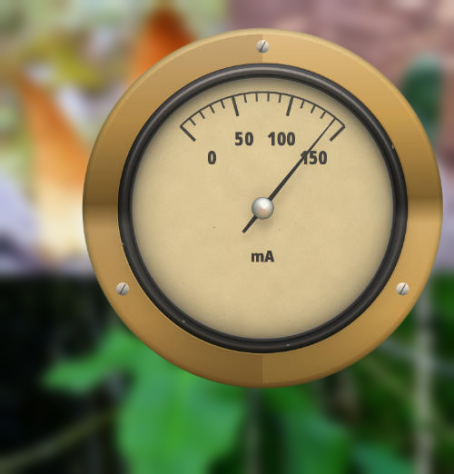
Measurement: 140 mA
